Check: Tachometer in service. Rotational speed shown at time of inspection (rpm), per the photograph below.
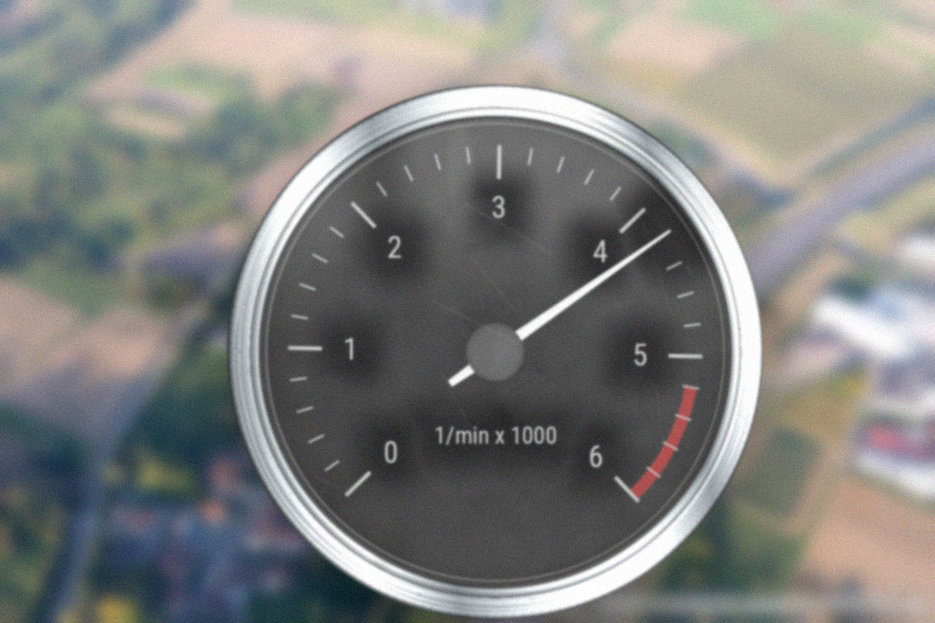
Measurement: 4200 rpm
